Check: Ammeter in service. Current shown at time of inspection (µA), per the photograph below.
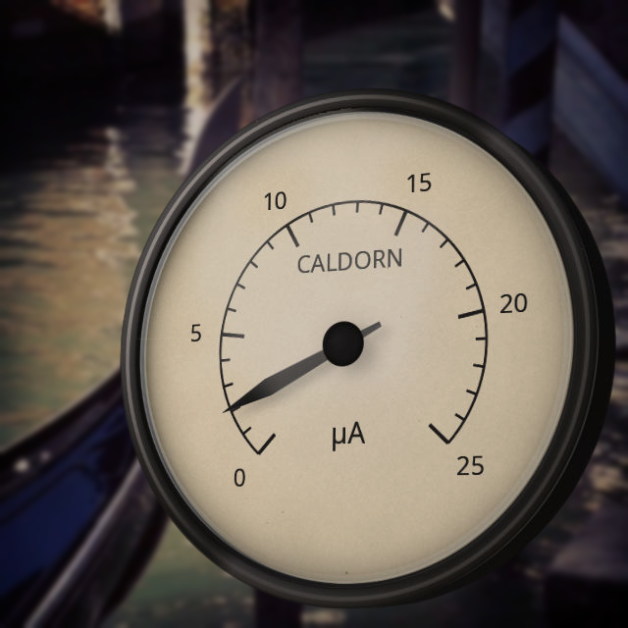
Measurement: 2 µA
